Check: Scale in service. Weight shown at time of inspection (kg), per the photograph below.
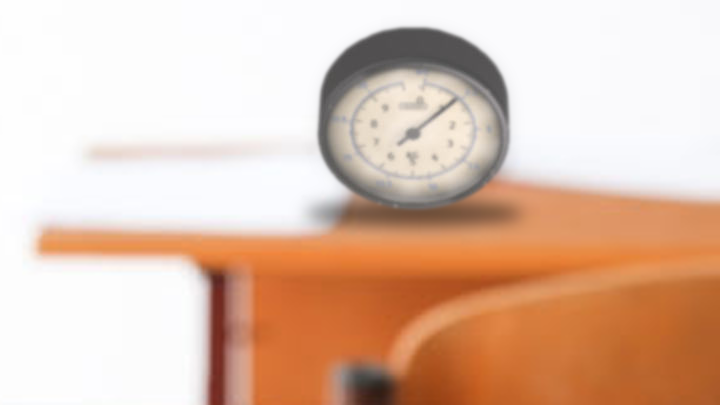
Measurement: 1 kg
